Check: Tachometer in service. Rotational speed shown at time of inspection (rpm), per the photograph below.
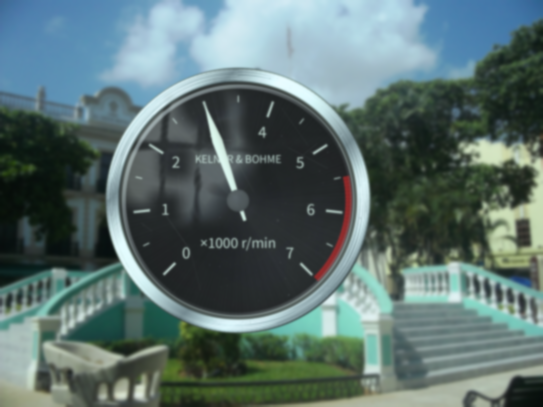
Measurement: 3000 rpm
